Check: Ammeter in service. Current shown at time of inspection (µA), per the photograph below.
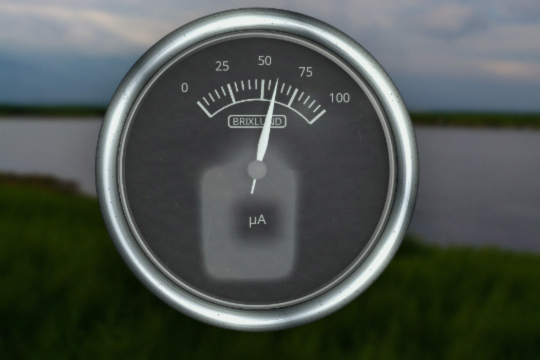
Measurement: 60 µA
